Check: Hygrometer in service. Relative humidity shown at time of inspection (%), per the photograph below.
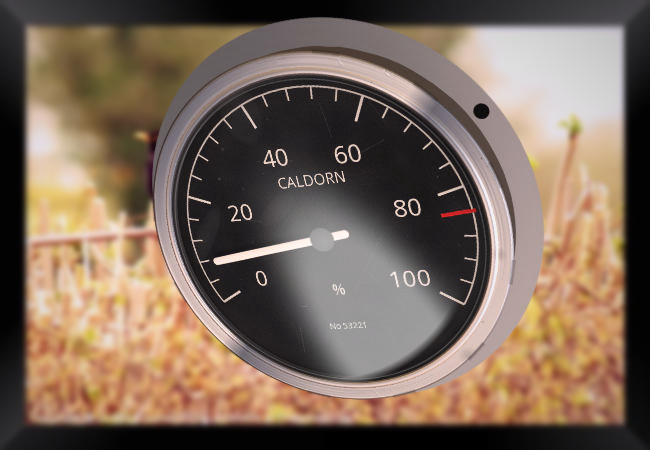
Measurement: 8 %
